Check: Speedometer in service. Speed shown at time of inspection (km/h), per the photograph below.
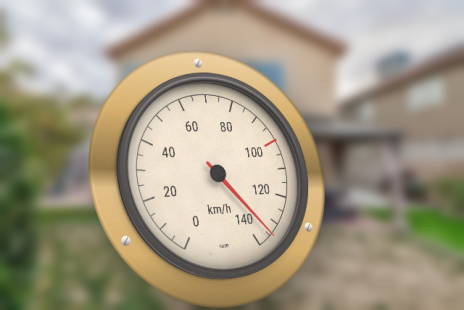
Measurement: 135 km/h
